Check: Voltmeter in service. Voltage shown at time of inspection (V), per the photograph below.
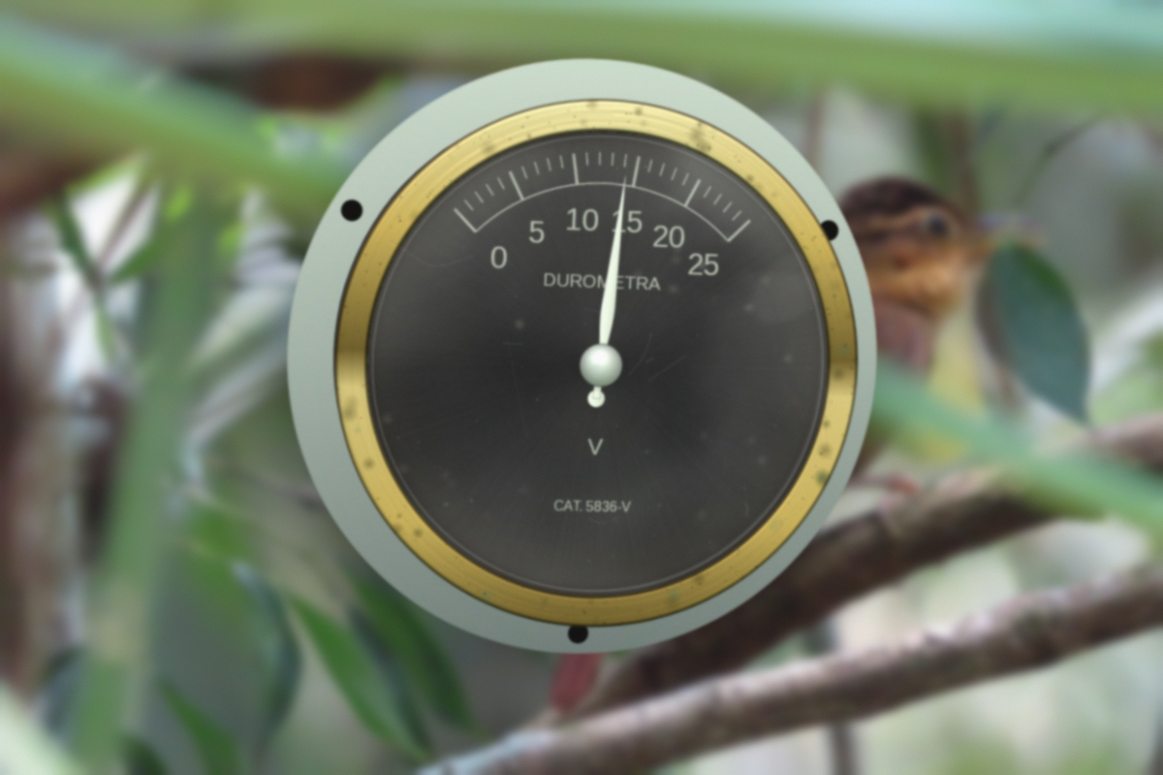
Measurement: 14 V
